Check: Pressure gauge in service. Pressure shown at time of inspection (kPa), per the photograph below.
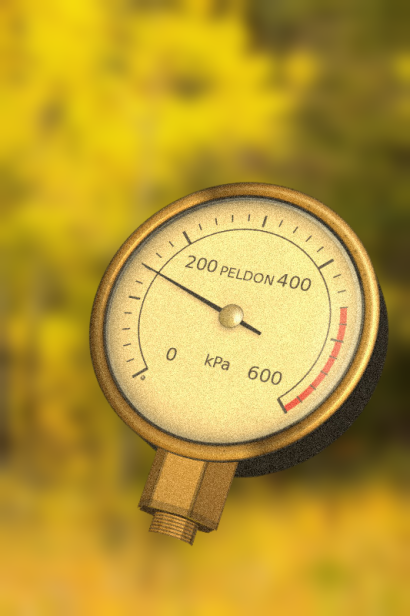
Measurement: 140 kPa
